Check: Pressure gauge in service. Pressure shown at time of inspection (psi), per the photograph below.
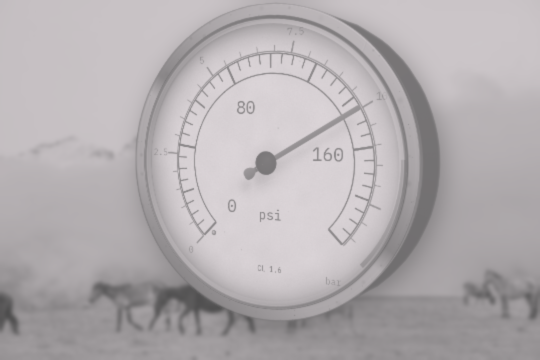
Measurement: 145 psi
